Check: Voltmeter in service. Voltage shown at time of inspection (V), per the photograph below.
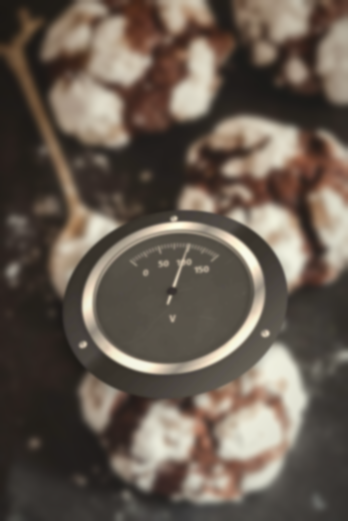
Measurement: 100 V
